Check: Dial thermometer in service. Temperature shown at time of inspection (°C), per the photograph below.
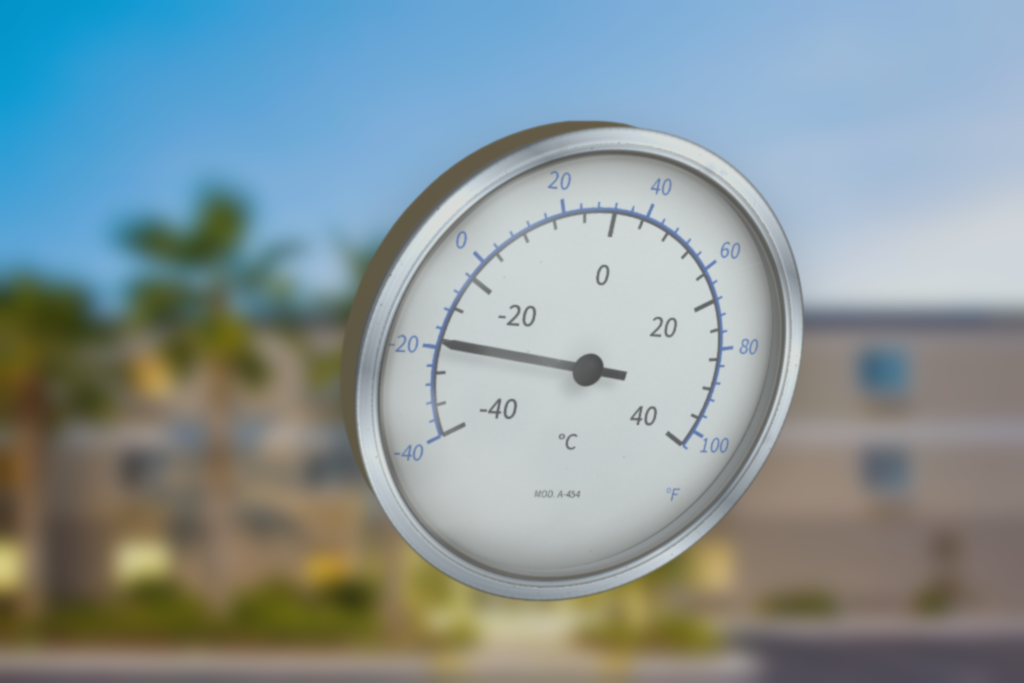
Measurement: -28 °C
